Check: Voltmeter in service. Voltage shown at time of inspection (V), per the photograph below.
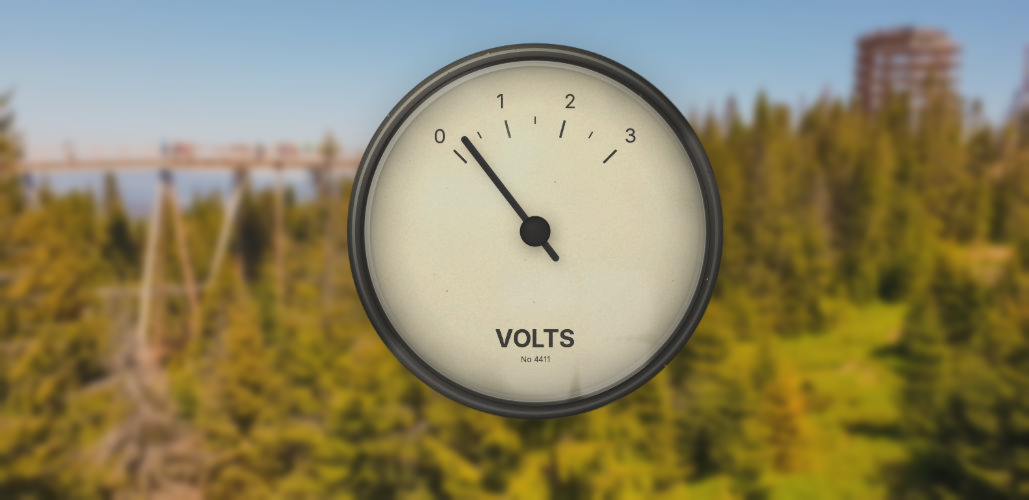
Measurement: 0.25 V
